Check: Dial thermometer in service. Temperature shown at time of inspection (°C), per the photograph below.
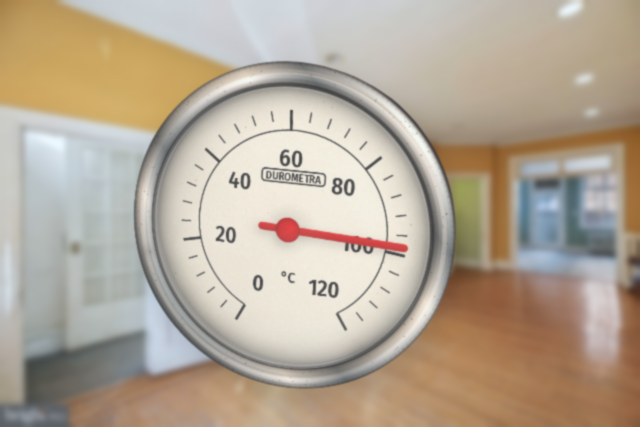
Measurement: 98 °C
